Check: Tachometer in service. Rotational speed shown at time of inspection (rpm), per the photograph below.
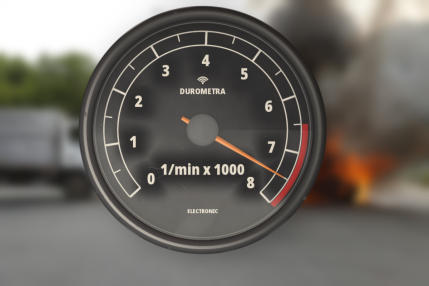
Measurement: 7500 rpm
